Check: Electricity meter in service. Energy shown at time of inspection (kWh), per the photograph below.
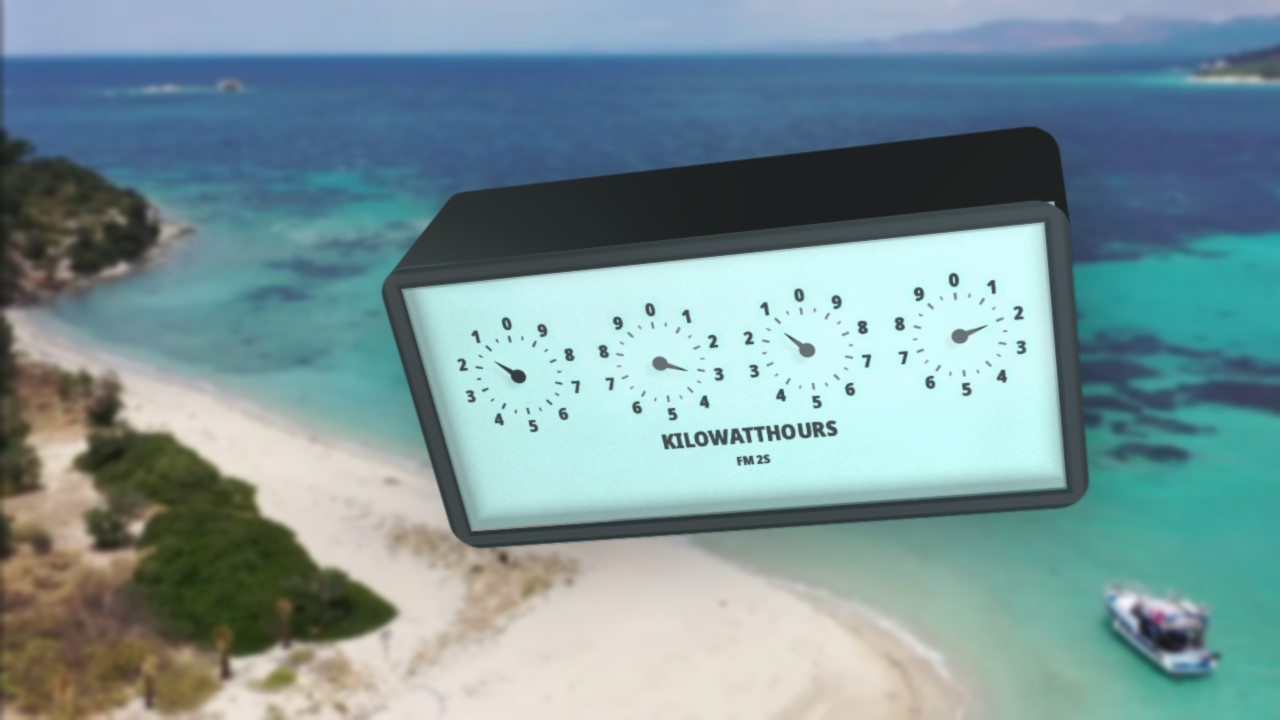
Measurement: 1312 kWh
